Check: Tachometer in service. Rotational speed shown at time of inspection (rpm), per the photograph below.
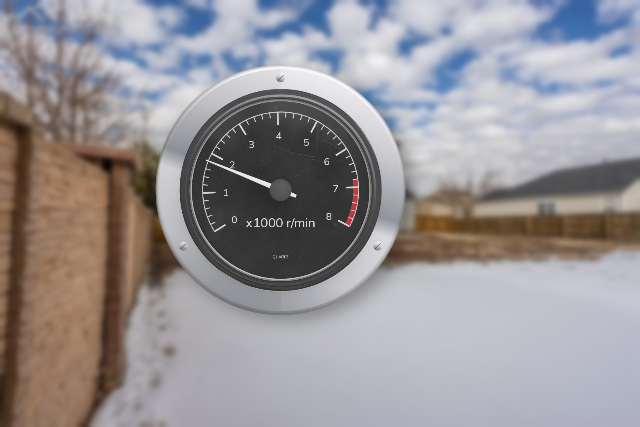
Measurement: 1800 rpm
